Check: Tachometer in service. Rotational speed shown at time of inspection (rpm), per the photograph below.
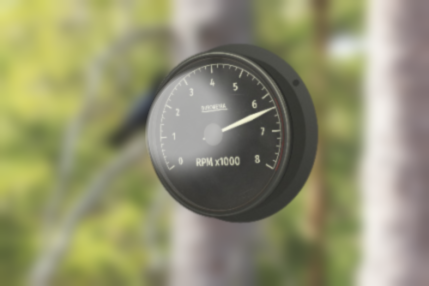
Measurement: 6400 rpm
